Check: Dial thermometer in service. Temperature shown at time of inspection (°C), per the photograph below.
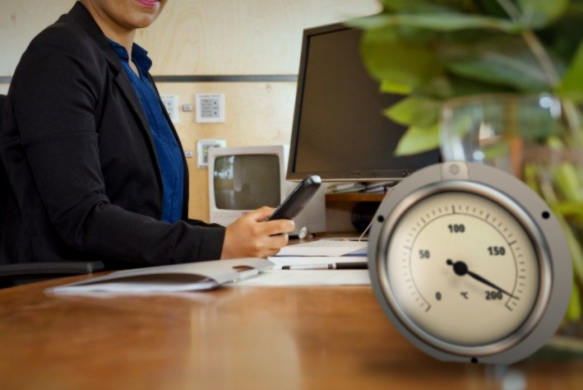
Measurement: 190 °C
